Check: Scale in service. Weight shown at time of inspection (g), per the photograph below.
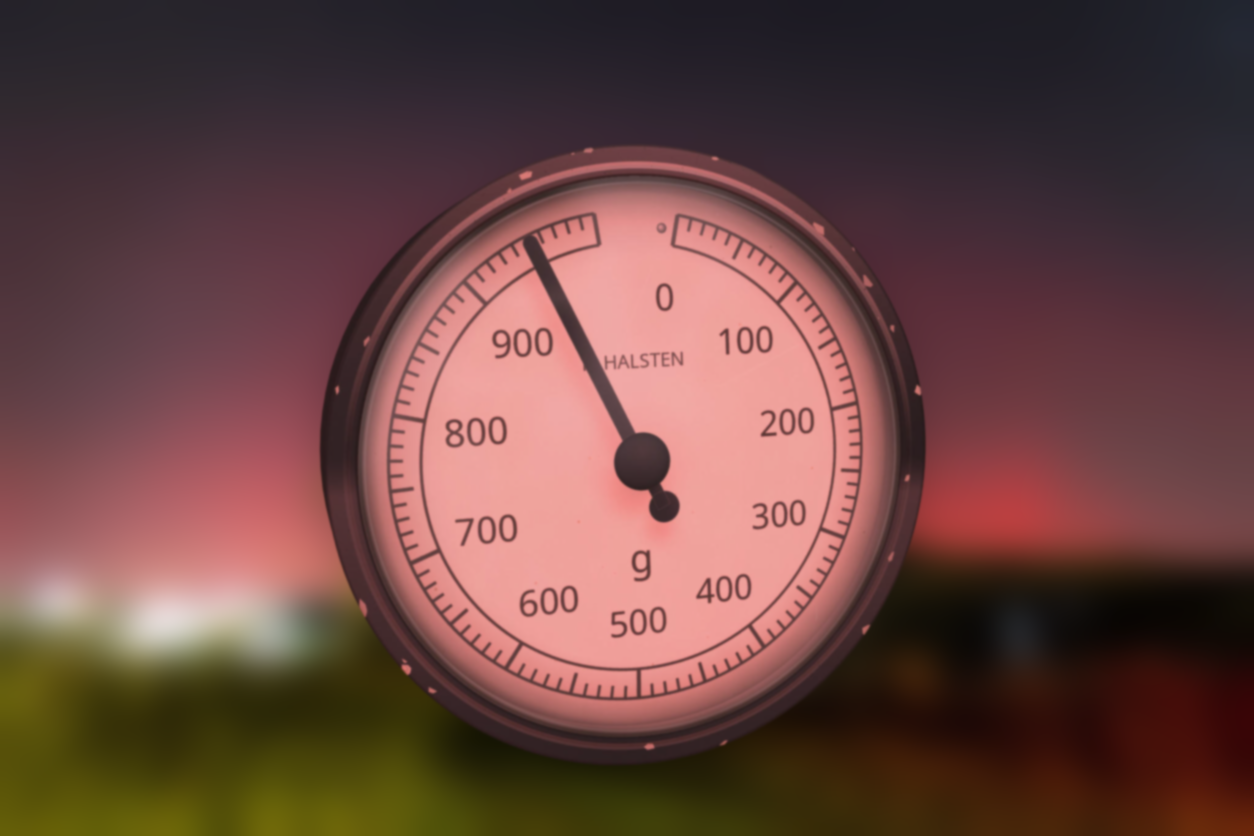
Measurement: 950 g
